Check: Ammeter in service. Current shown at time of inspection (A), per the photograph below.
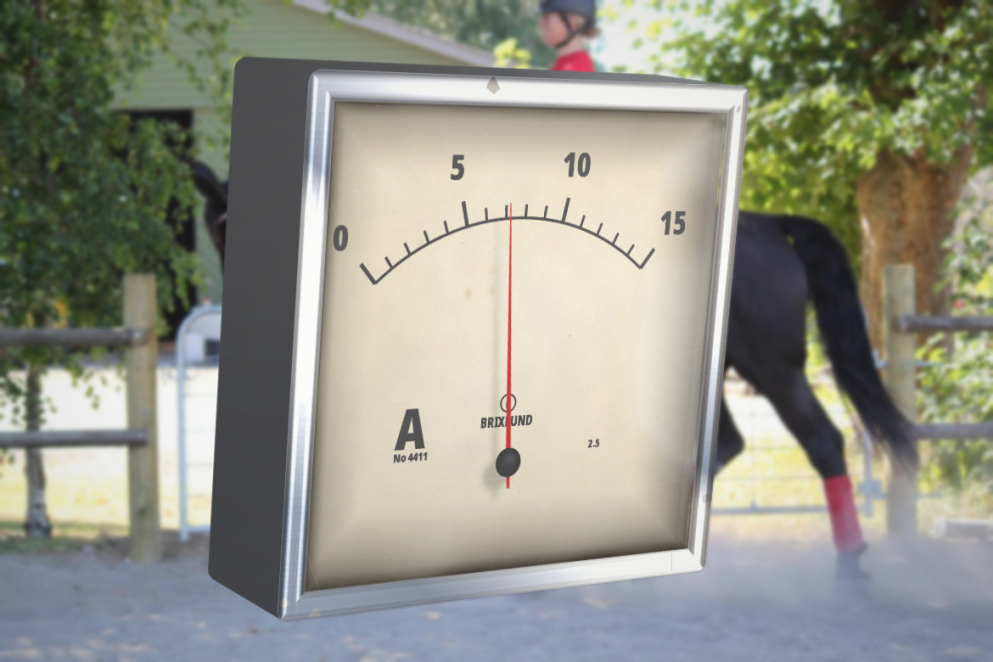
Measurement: 7 A
